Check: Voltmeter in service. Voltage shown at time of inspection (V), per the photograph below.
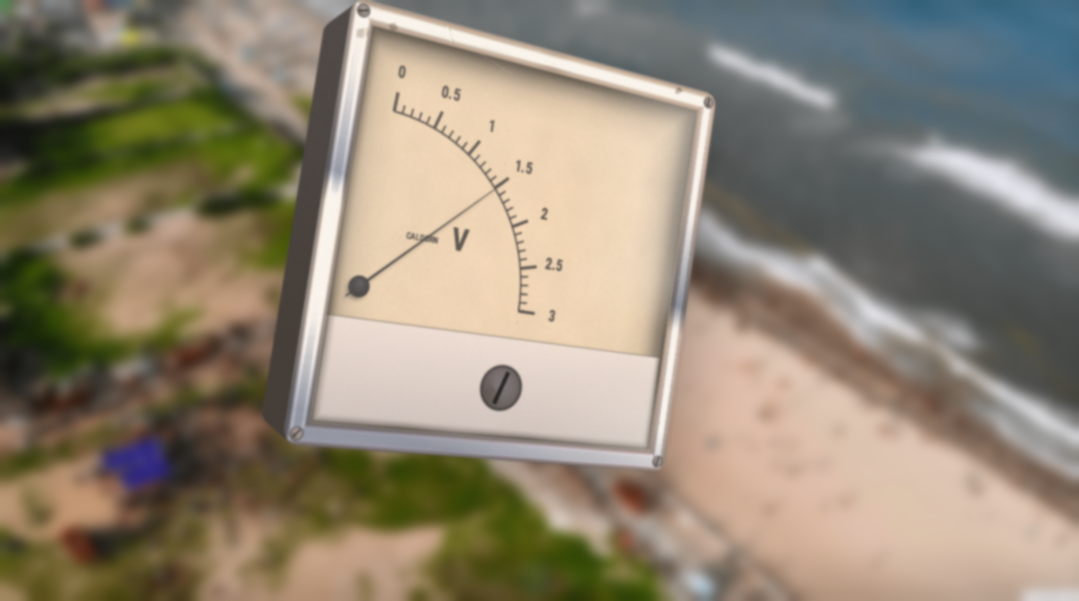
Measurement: 1.5 V
